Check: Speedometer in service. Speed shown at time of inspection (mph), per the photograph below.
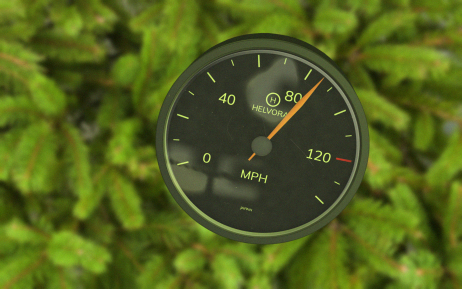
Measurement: 85 mph
